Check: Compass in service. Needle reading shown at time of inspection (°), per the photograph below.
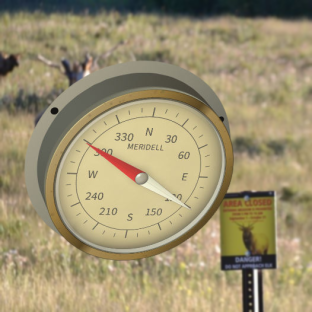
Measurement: 300 °
